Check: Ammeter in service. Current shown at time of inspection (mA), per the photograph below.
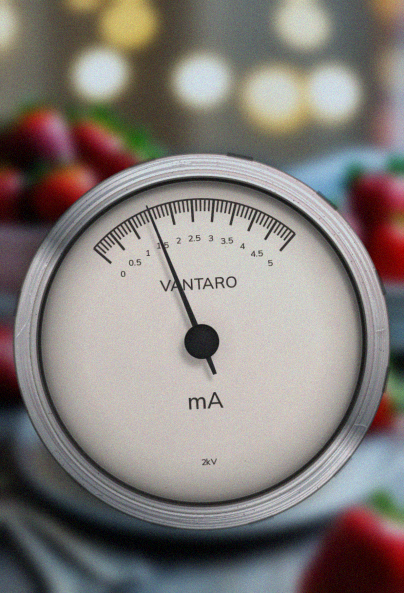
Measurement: 1.5 mA
